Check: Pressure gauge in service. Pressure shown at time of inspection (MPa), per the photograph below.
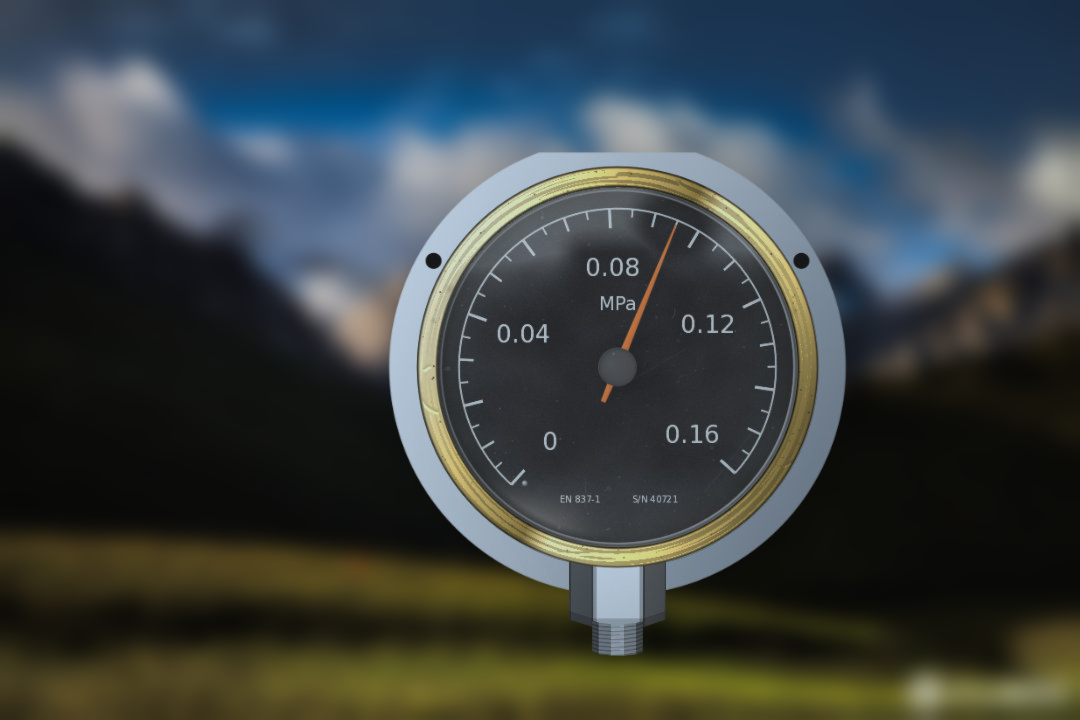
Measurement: 0.095 MPa
